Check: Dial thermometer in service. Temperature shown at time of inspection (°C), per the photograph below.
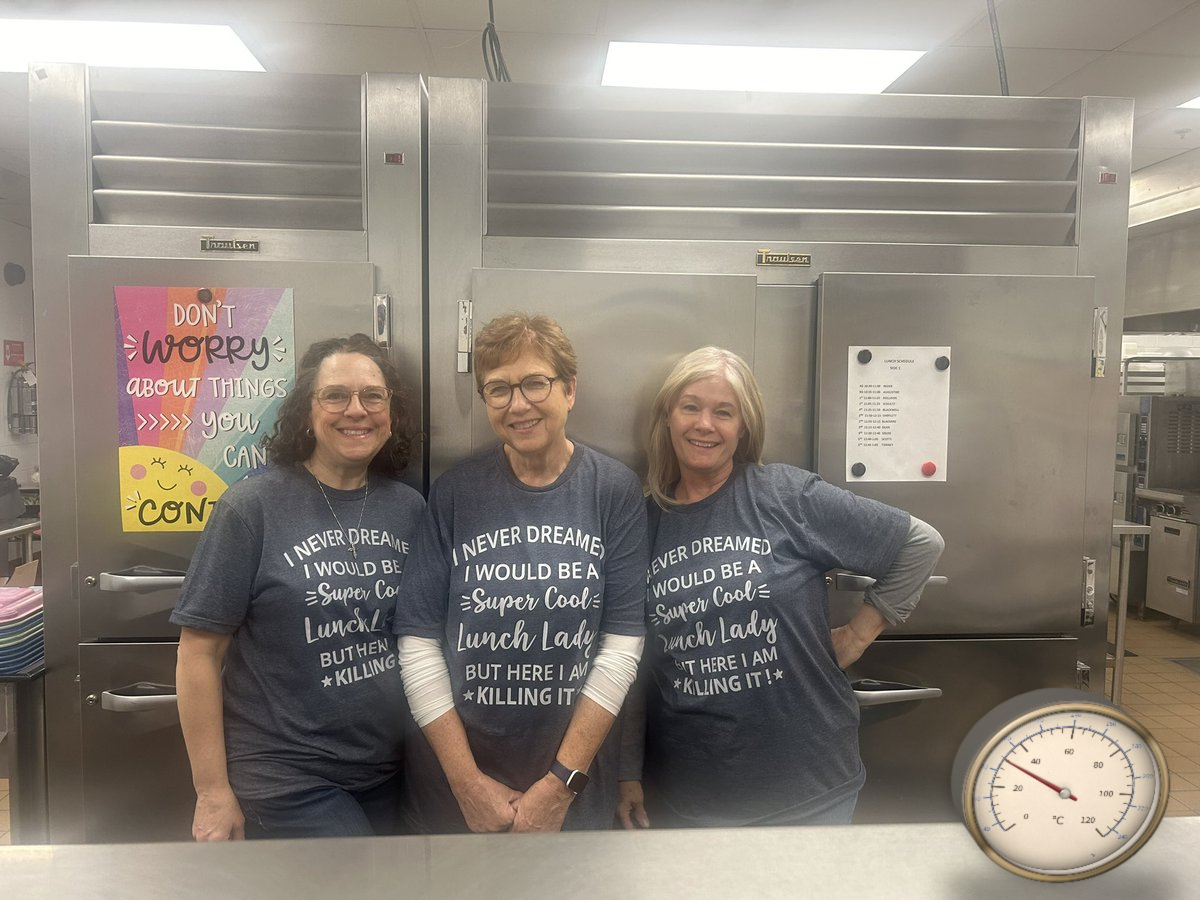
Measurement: 32 °C
